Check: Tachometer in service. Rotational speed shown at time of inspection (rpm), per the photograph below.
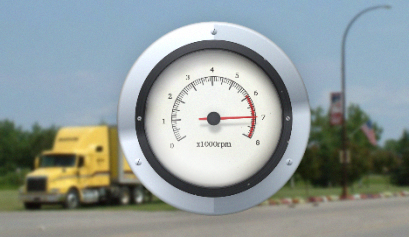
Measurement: 7000 rpm
